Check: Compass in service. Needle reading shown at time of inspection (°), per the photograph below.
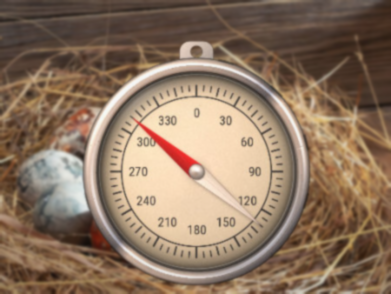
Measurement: 310 °
